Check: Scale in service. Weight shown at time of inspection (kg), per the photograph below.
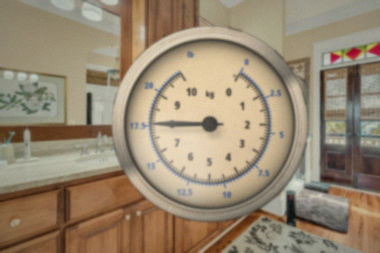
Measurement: 8 kg
